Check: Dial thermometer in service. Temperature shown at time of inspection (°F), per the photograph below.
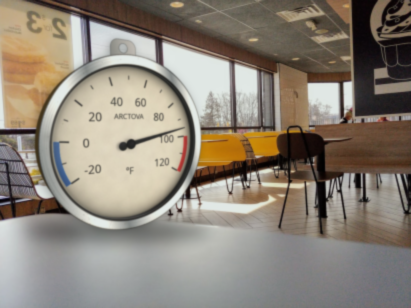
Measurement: 95 °F
